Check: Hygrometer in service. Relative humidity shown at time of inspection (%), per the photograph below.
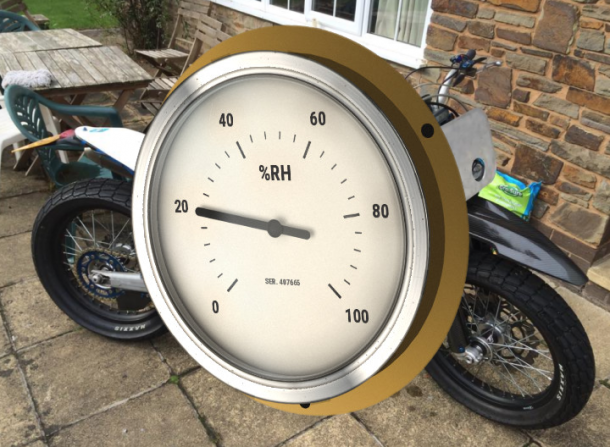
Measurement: 20 %
